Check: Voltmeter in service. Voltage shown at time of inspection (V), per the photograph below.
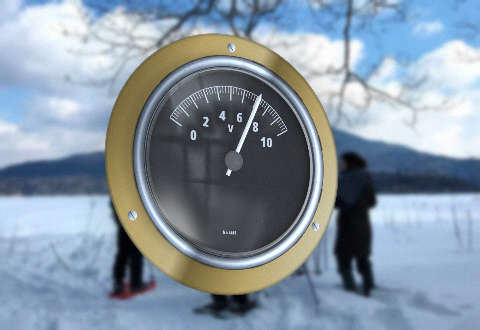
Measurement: 7 V
